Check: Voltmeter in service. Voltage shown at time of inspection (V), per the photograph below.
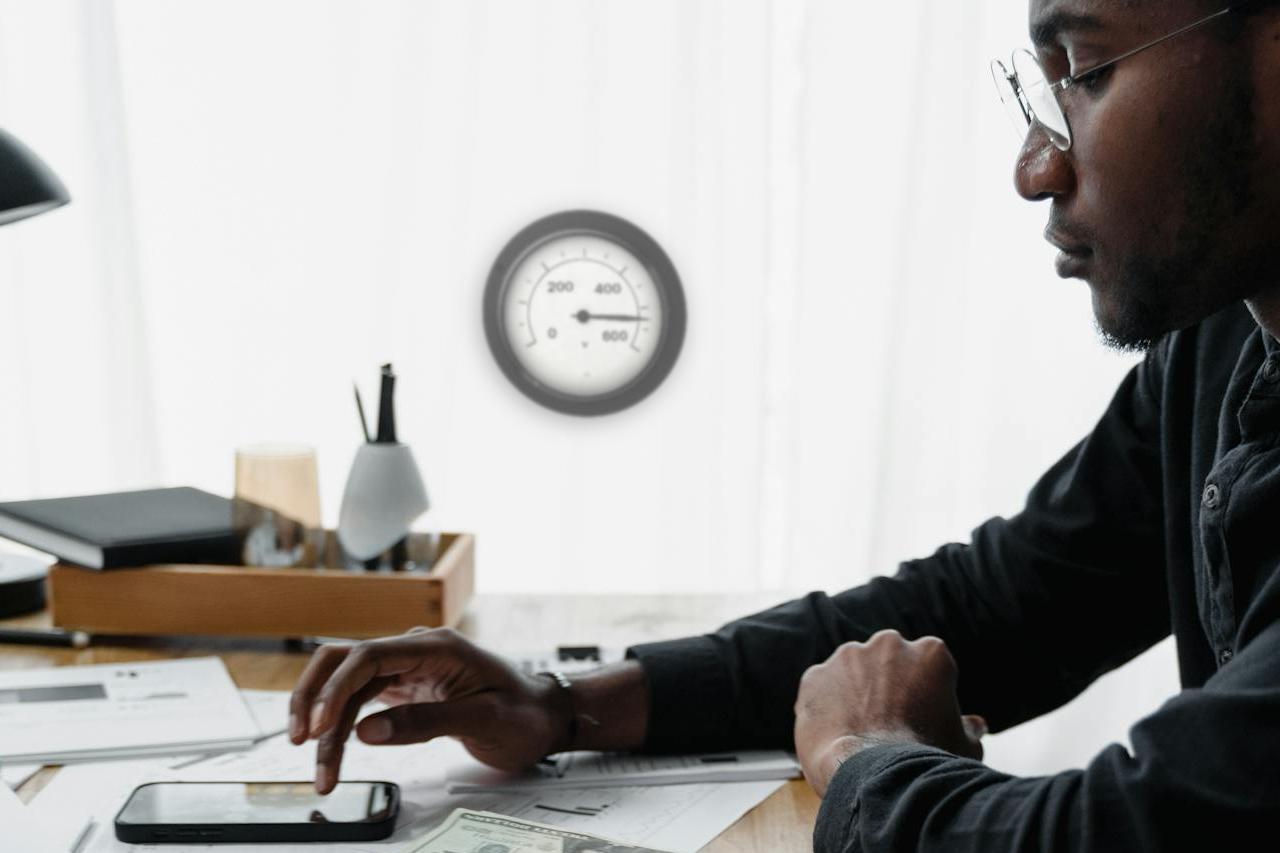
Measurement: 525 V
